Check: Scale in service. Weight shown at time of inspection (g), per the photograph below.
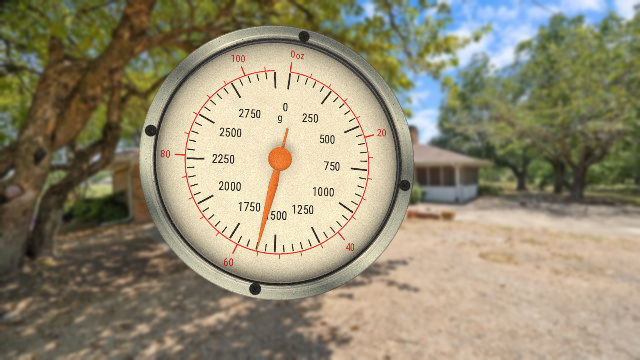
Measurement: 1600 g
